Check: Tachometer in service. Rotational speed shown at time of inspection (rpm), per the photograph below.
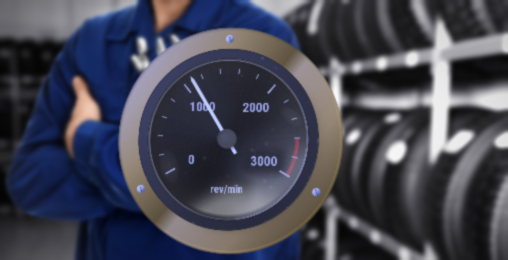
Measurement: 1100 rpm
